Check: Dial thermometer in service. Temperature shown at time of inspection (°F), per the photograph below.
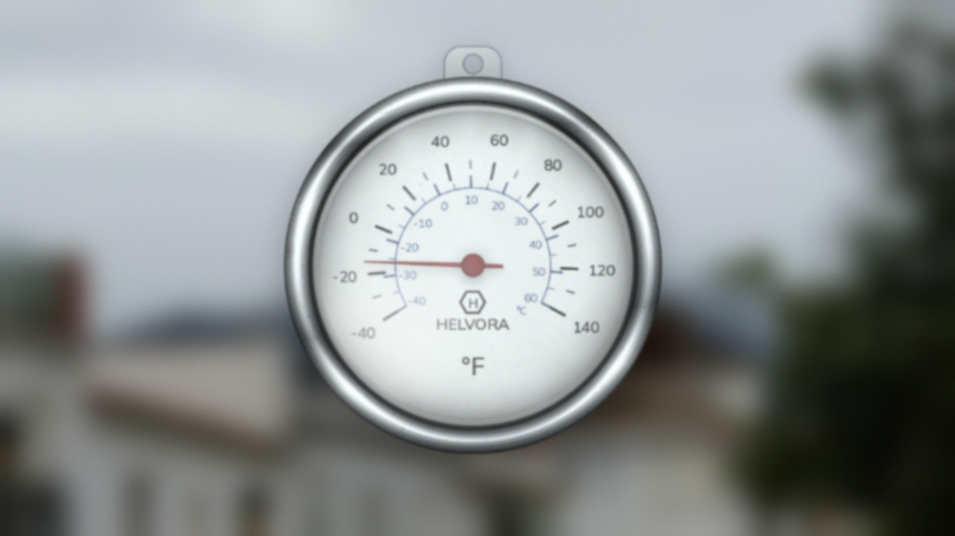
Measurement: -15 °F
